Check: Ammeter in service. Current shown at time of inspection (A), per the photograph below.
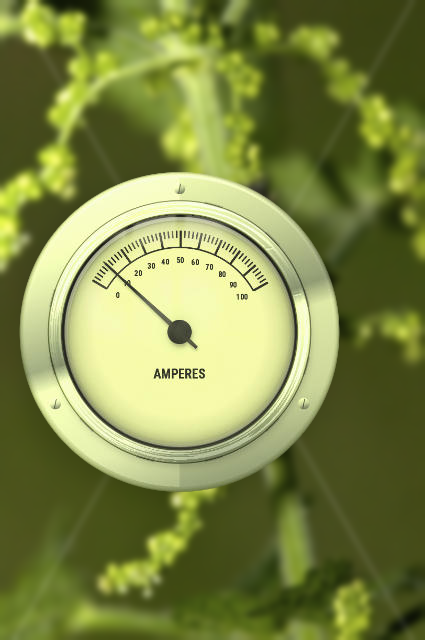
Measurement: 10 A
